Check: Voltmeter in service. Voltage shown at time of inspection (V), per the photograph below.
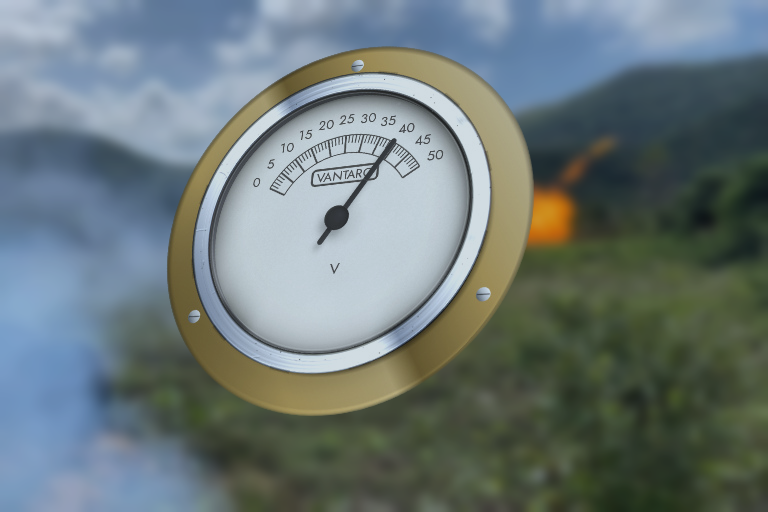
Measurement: 40 V
